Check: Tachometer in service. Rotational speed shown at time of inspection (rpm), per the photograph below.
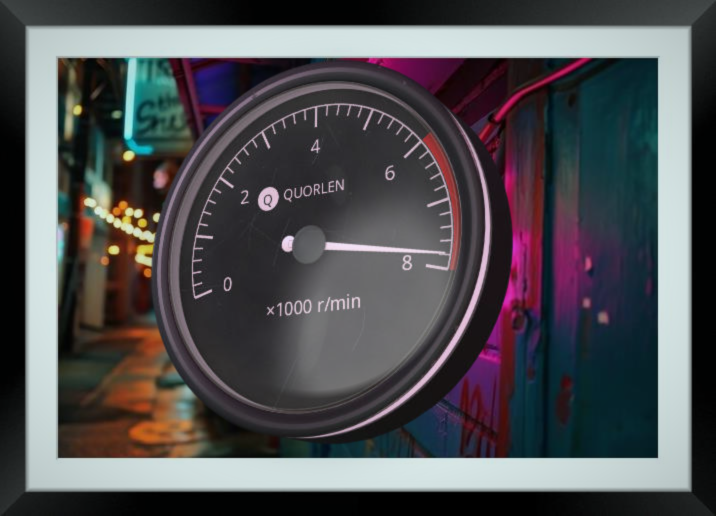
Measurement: 7800 rpm
